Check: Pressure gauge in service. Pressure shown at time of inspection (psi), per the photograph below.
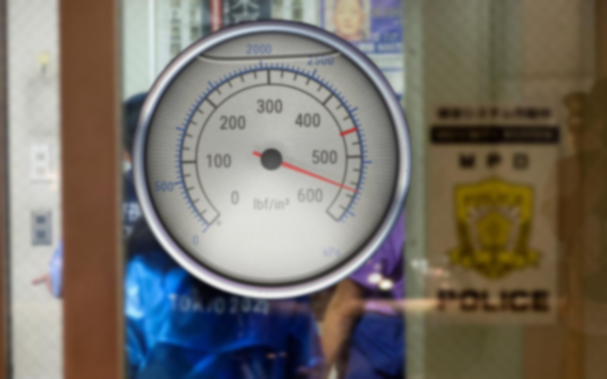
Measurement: 550 psi
